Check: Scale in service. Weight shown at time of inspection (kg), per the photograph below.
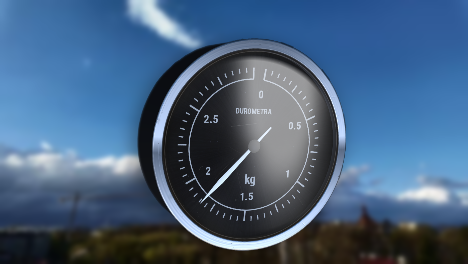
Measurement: 1.85 kg
